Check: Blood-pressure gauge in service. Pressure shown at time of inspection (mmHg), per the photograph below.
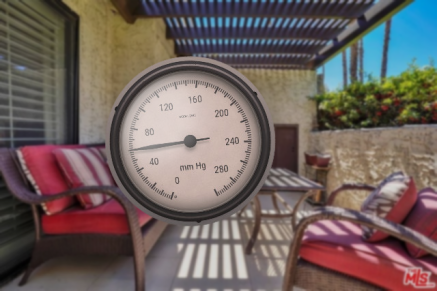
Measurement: 60 mmHg
